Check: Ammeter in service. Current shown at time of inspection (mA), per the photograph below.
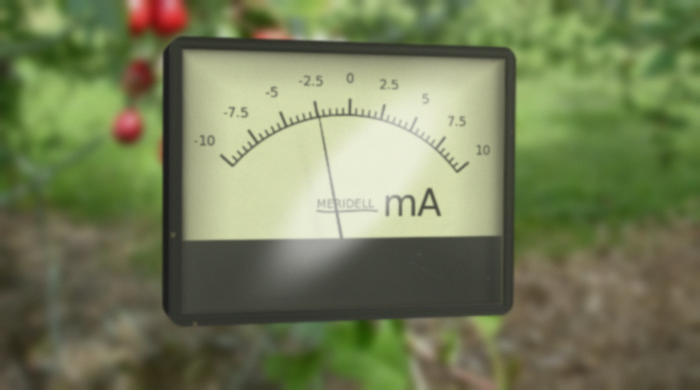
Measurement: -2.5 mA
